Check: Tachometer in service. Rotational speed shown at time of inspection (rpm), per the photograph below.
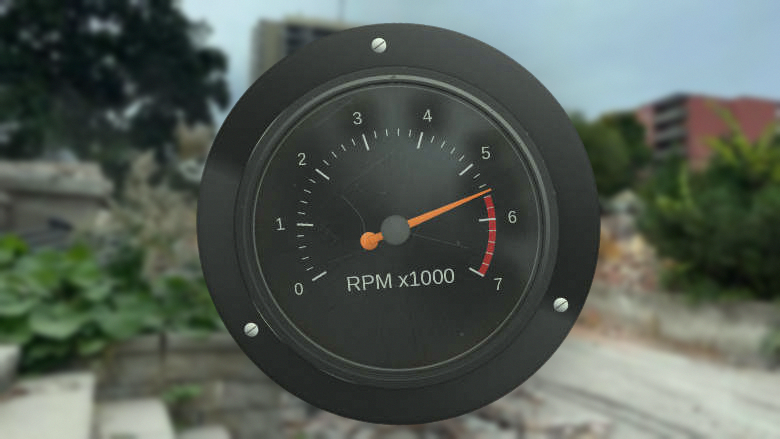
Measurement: 5500 rpm
